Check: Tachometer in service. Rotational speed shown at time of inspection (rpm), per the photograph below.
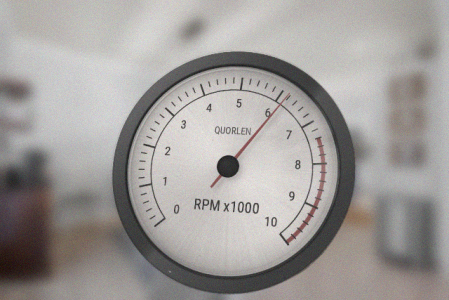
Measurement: 6200 rpm
